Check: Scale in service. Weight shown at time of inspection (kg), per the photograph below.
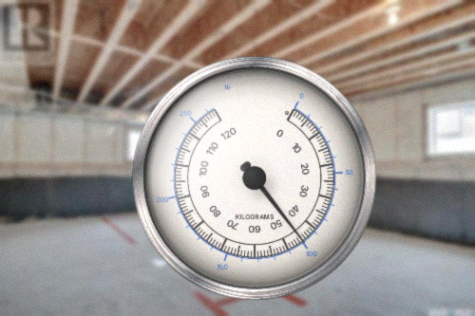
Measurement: 45 kg
